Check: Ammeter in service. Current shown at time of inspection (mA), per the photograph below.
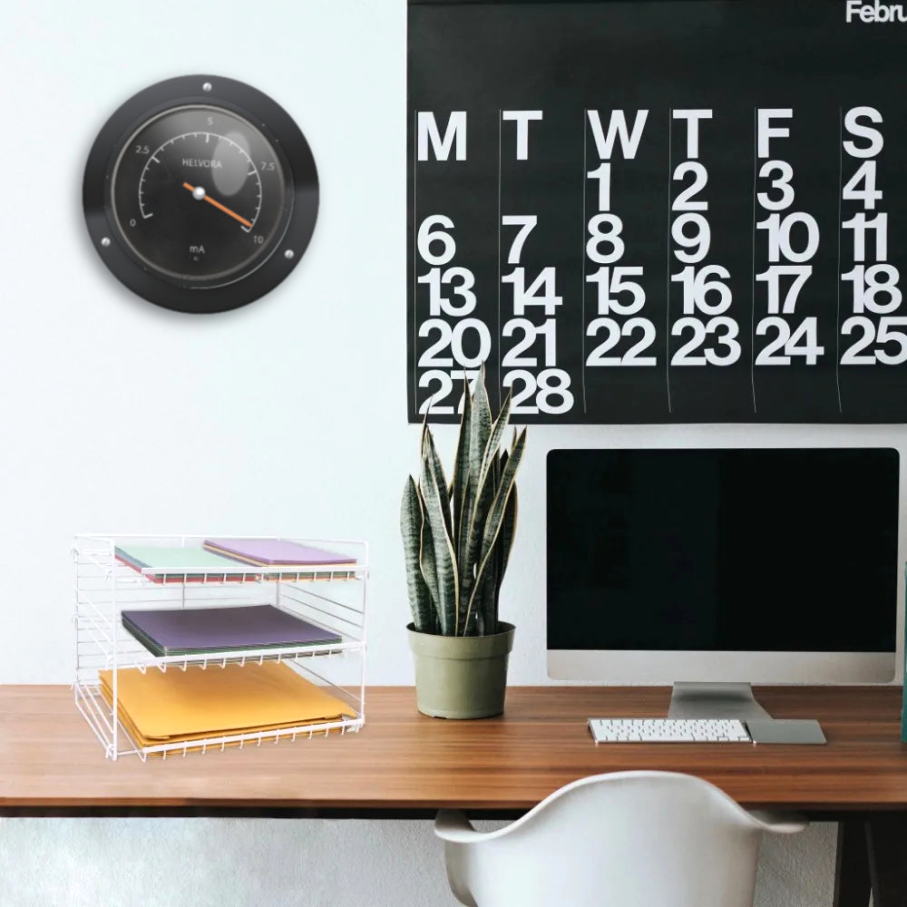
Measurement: 9.75 mA
